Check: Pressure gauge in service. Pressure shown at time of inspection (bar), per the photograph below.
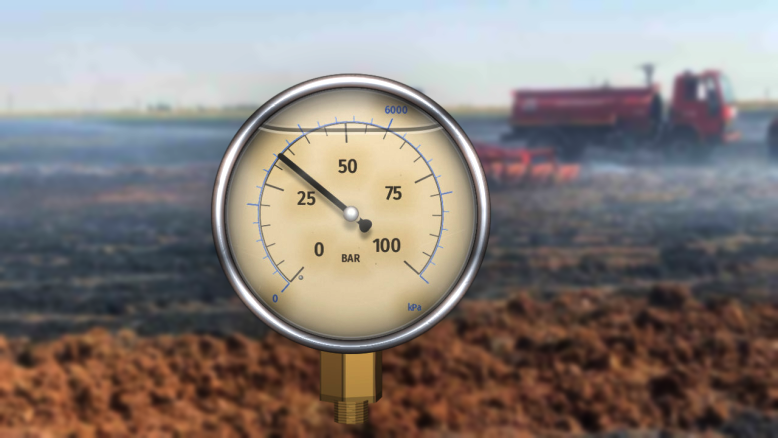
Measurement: 32.5 bar
